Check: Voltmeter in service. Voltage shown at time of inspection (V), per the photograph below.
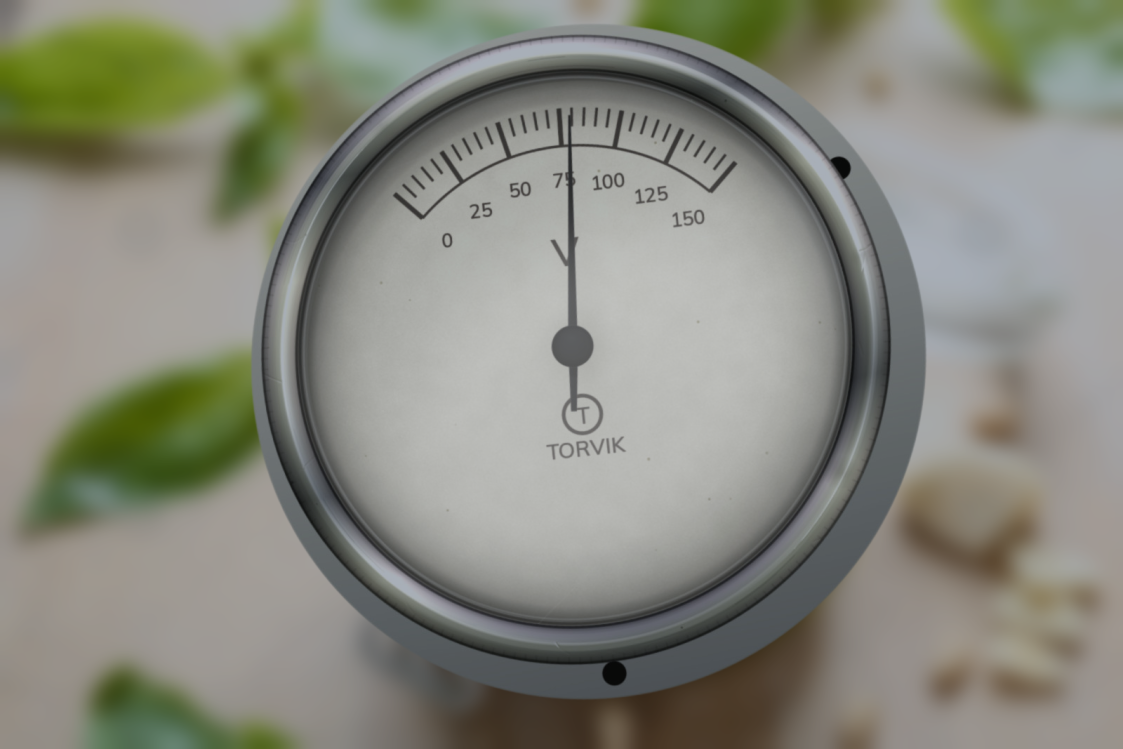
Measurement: 80 V
